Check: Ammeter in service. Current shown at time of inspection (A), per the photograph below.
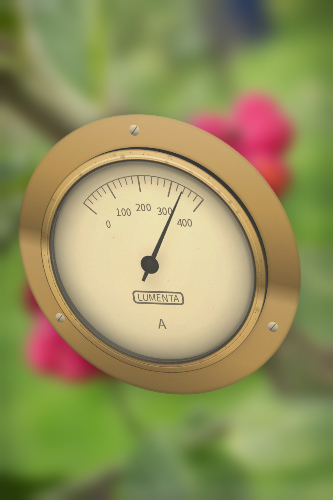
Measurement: 340 A
